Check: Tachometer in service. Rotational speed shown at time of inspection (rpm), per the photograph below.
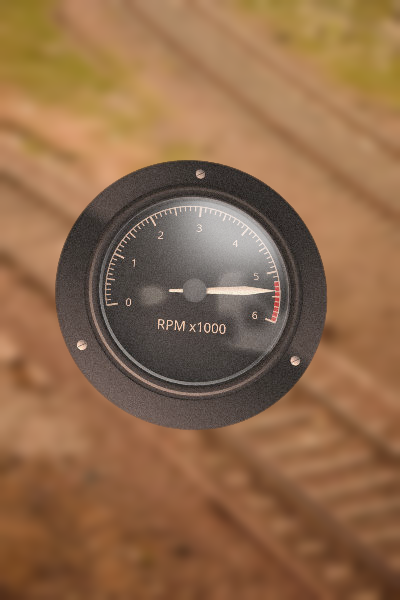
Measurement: 5400 rpm
